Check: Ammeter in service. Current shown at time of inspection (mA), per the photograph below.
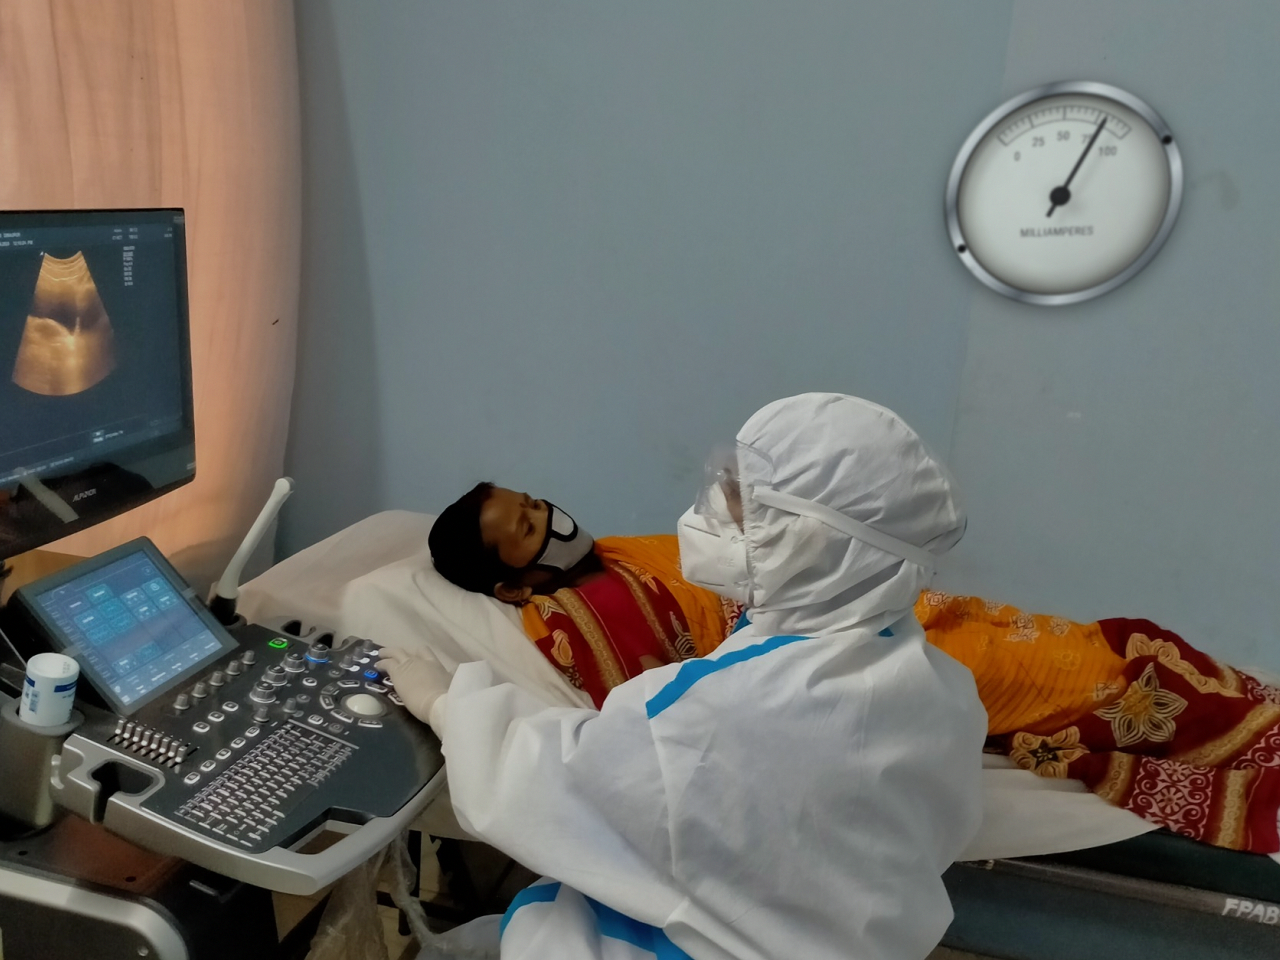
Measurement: 80 mA
